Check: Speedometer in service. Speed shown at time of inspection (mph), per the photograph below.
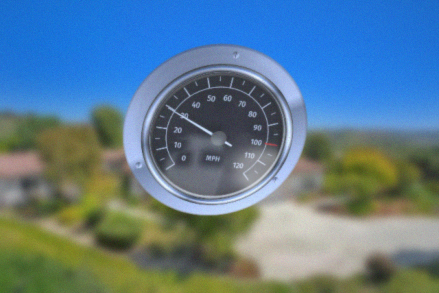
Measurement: 30 mph
